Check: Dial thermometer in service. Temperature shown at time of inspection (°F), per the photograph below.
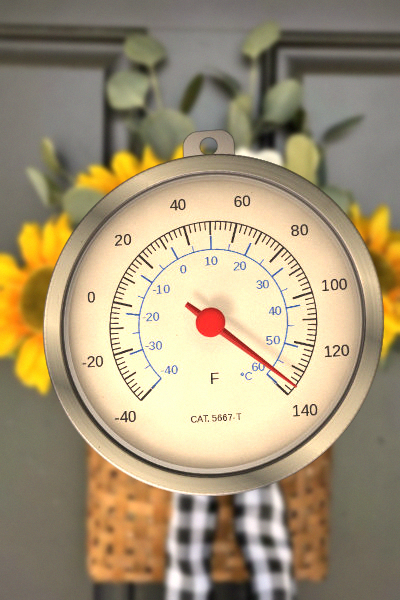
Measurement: 136 °F
